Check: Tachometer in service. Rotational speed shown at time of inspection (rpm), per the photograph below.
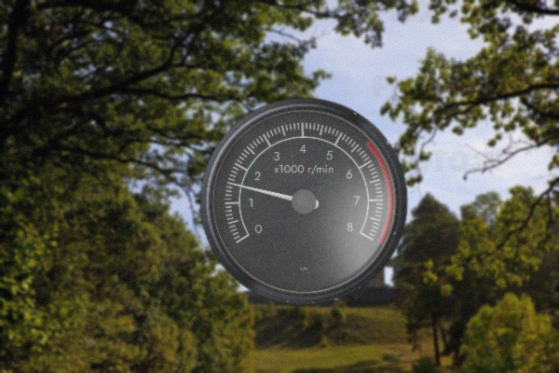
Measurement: 1500 rpm
